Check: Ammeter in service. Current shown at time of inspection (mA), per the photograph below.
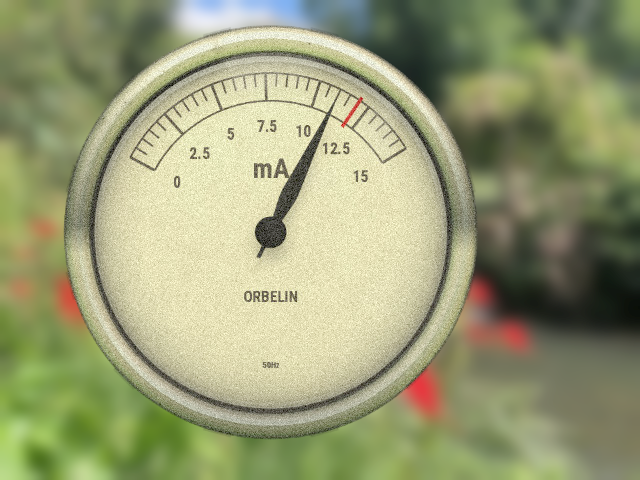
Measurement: 11 mA
